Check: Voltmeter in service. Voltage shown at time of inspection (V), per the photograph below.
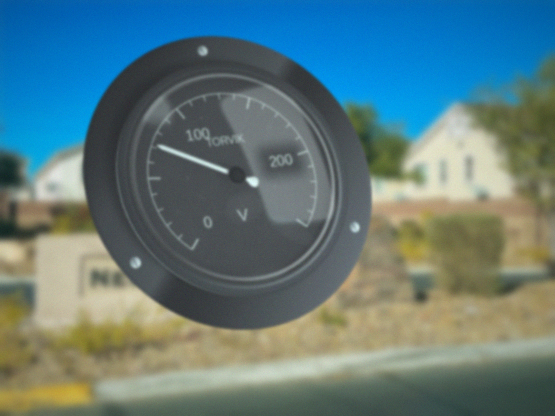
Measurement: 70 V
